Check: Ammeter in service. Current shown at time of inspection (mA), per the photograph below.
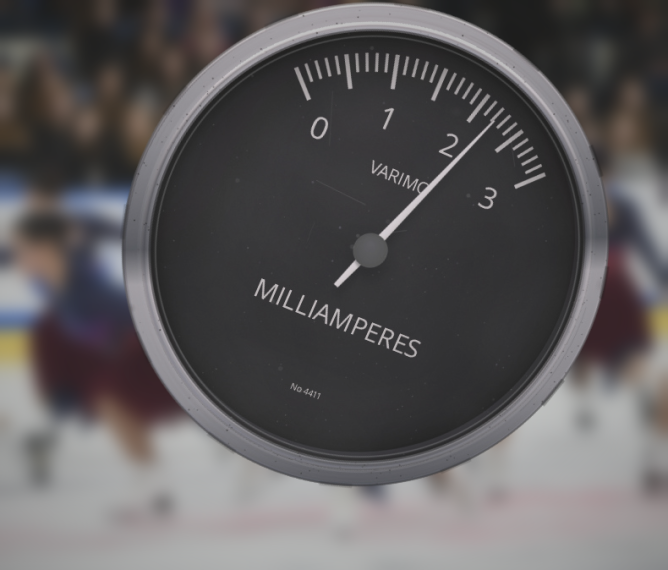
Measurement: 2.2 mA
